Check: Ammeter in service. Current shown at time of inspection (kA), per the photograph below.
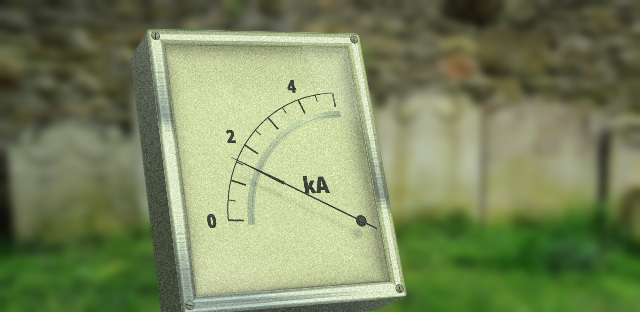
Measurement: 1.5 kA
